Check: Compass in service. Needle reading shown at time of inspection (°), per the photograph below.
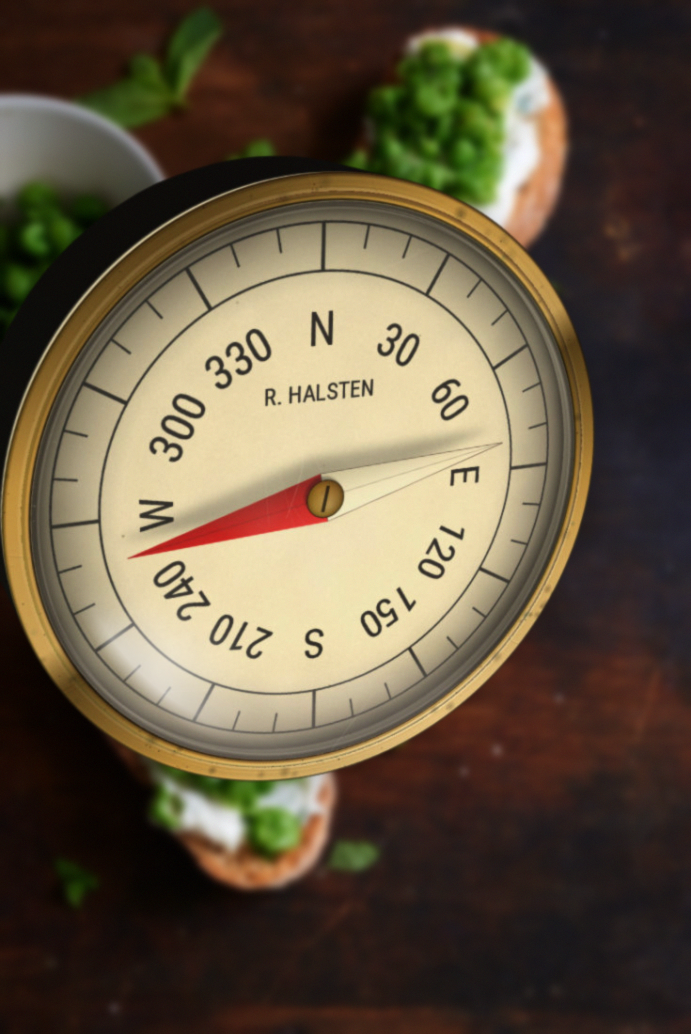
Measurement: 260 °
